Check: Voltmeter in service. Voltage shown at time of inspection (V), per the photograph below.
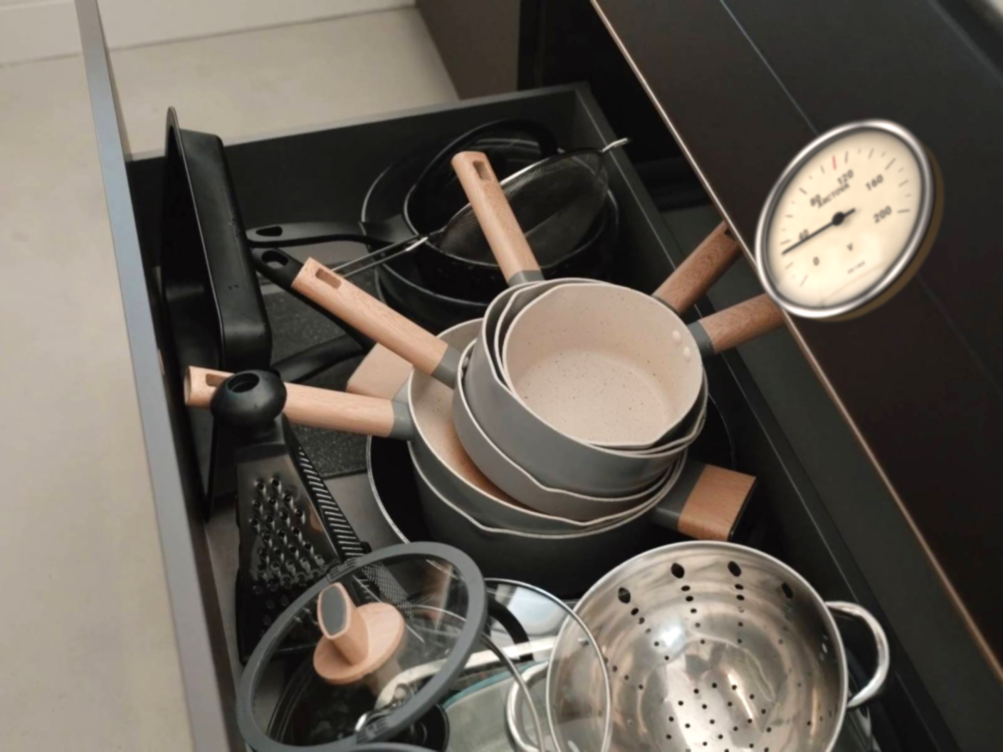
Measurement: 30 V
